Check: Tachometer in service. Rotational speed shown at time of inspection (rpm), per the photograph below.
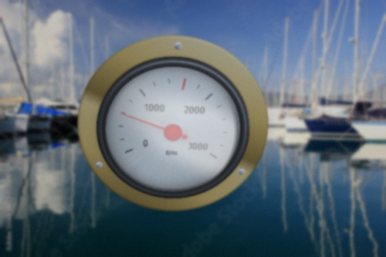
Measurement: 600 rpm
